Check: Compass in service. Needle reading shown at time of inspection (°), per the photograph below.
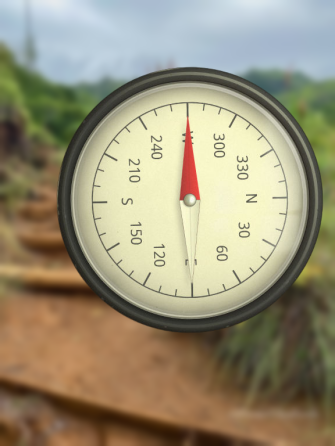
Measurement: 270 °
